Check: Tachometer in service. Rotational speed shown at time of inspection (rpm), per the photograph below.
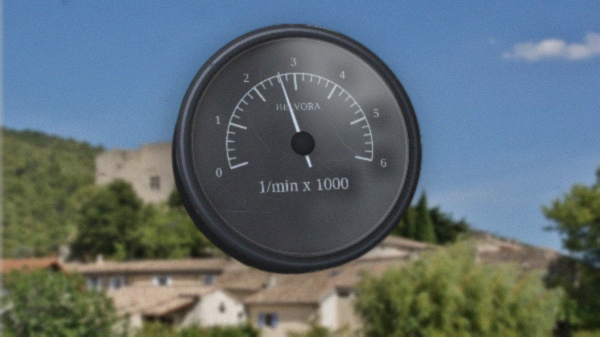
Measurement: 2600 rpm
